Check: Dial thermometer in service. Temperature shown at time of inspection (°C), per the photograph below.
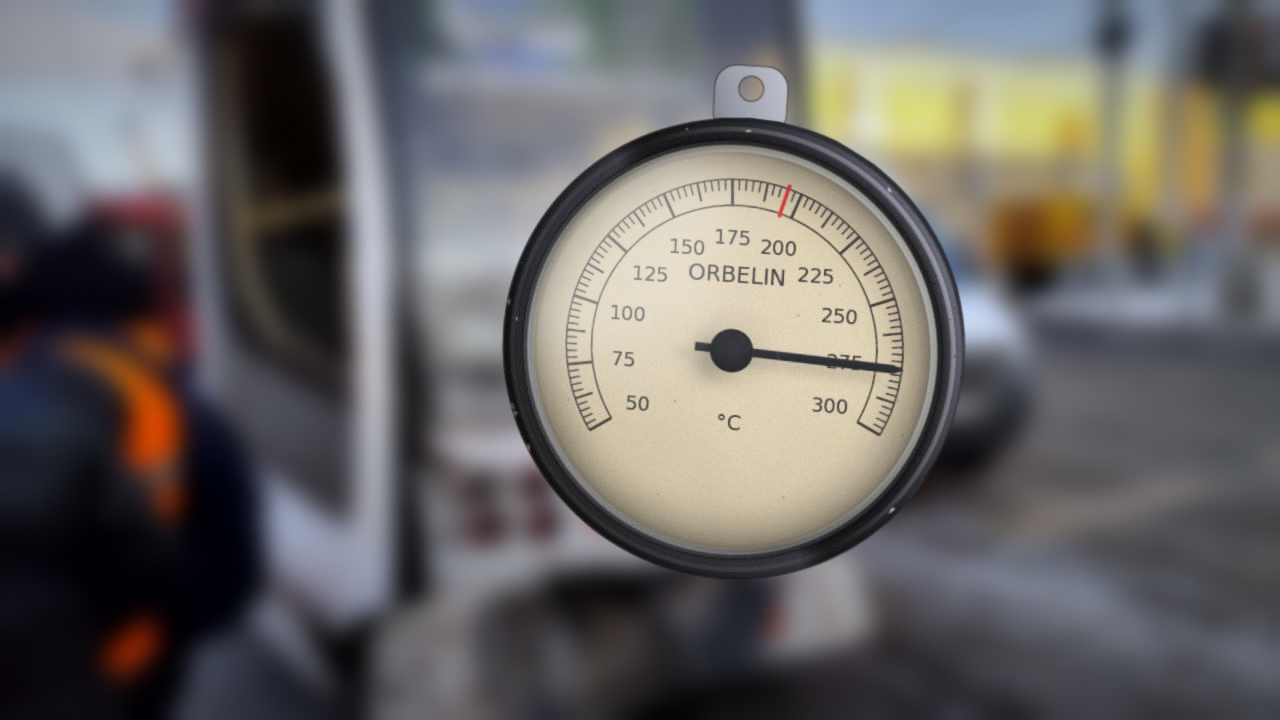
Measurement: 275 °C
